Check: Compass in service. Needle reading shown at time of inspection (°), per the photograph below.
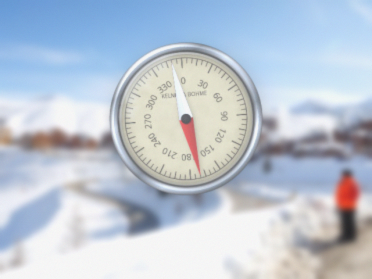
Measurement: 170 °
